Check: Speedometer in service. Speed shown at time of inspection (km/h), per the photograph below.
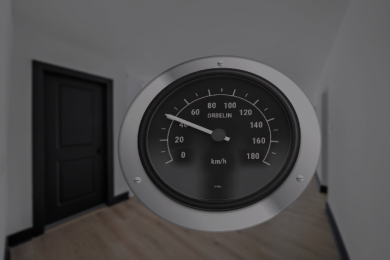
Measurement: 40 km/h
